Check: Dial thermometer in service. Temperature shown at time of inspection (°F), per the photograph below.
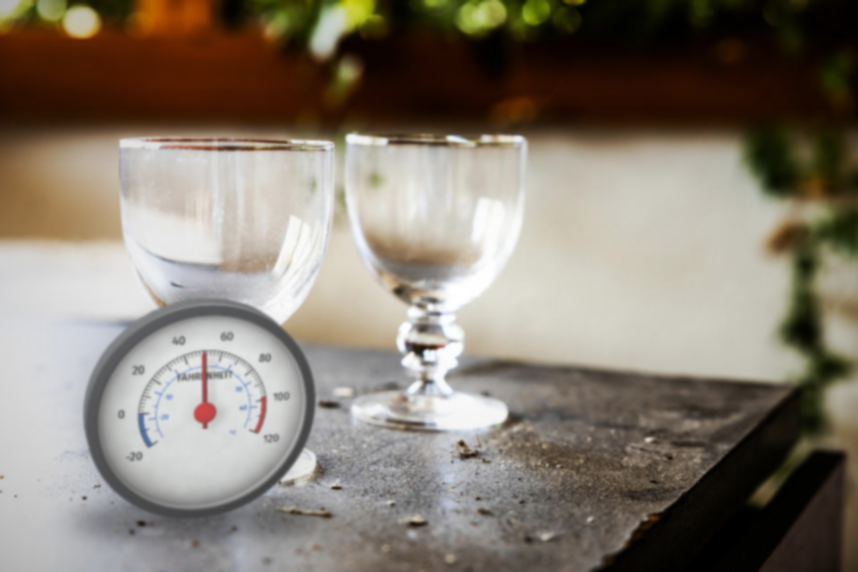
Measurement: 50 °F
